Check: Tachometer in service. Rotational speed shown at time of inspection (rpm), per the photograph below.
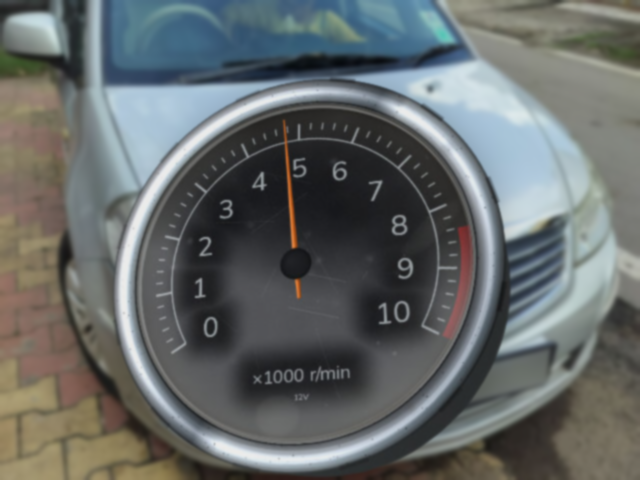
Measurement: 4800 rpm
